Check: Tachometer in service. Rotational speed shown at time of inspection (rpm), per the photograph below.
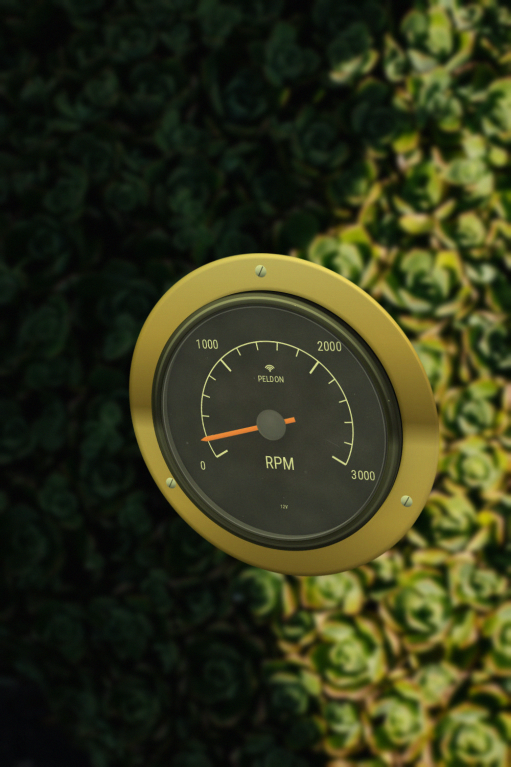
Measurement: 200 rpm
